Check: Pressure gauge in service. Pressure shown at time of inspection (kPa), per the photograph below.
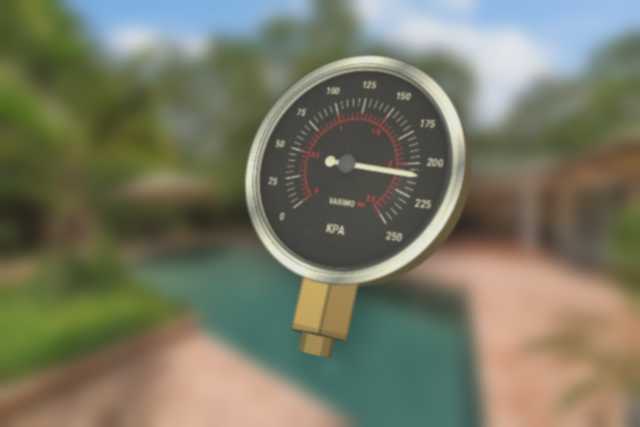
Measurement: 210 kPa
